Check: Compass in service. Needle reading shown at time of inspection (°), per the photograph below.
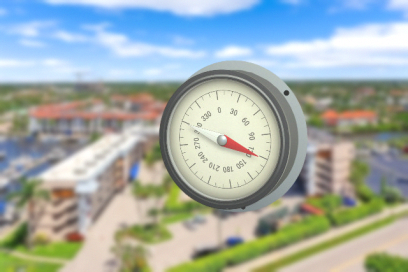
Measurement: 120 °
